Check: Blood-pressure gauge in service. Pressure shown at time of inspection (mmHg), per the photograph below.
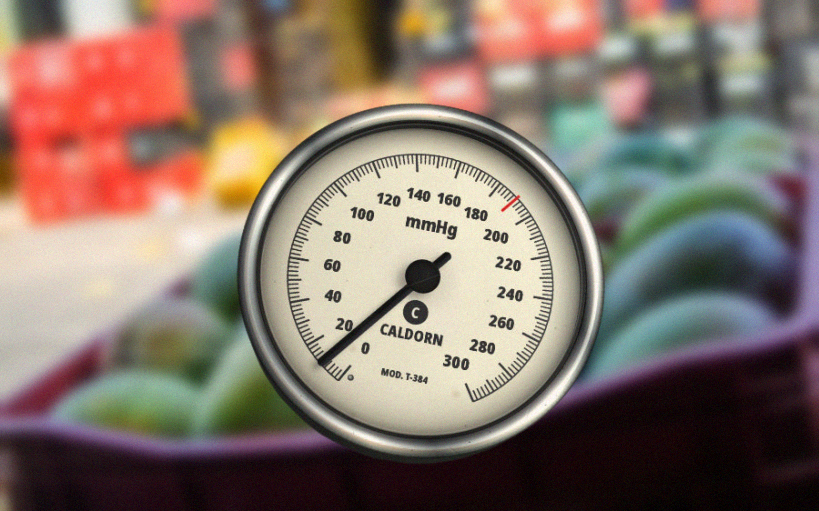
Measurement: 10 mmHg
